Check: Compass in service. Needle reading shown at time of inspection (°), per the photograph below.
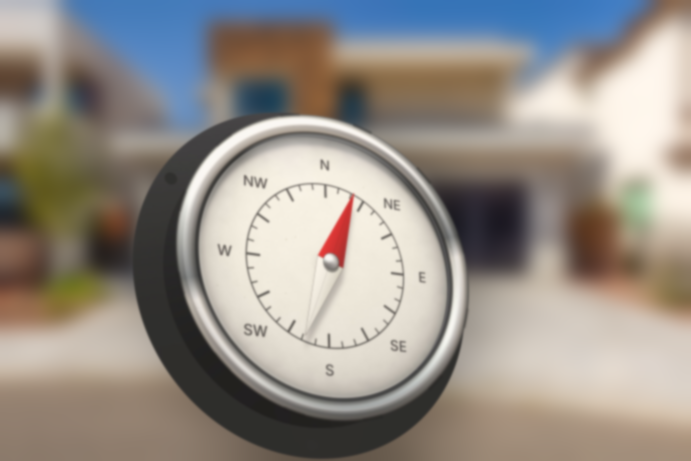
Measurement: 20 °
